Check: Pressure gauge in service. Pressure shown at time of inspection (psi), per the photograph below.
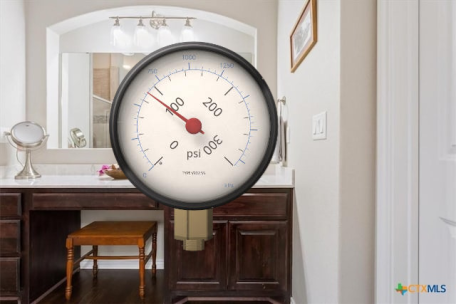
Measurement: 90 psi
